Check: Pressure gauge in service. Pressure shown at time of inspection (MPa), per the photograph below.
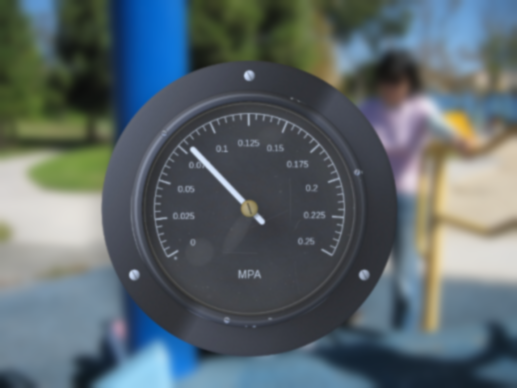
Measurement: 0.08 MPa
